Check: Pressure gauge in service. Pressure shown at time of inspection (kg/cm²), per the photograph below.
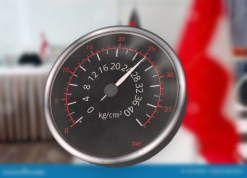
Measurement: 26 kg/cm²
